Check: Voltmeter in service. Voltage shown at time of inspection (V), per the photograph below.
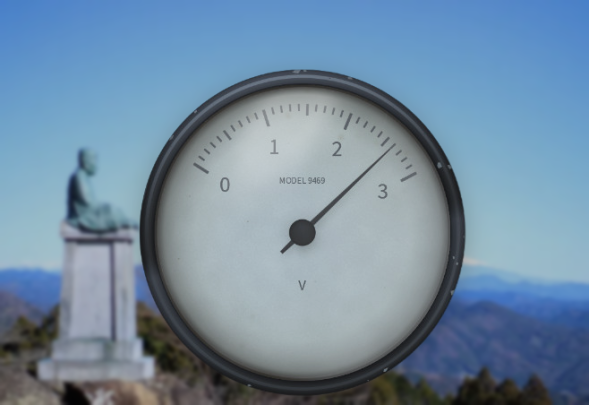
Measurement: 2.6 V
